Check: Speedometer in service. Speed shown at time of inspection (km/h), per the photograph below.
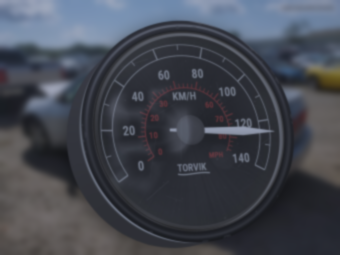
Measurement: 125 km/h
